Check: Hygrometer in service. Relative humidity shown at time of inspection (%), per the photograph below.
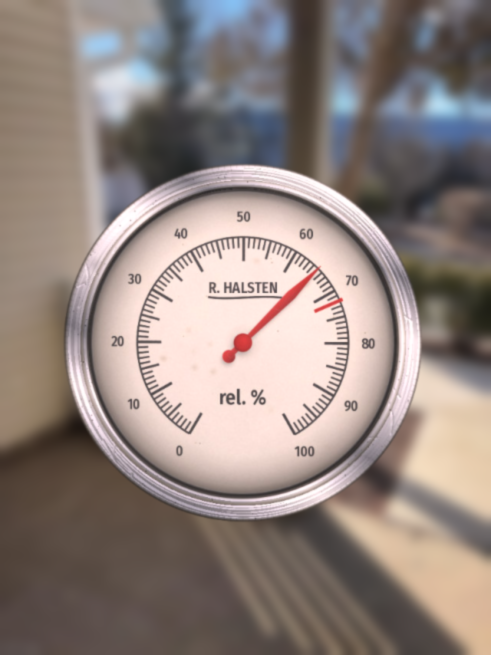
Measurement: 65 %
